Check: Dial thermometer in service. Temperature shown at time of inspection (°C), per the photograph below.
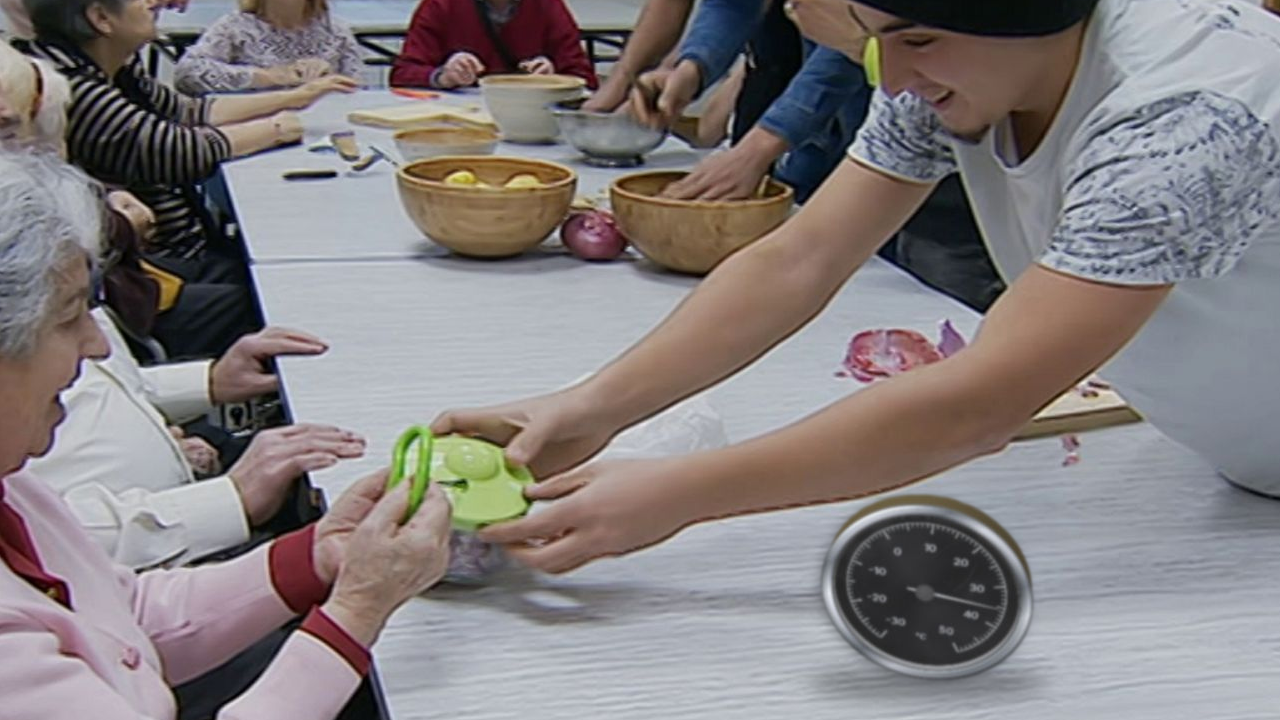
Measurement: 35 °C
